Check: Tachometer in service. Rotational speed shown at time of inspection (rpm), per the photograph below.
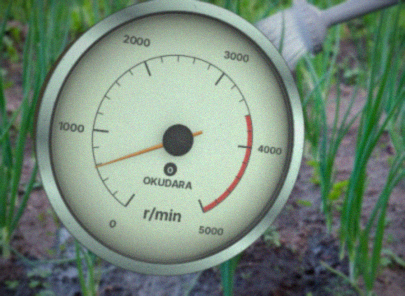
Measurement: 600 rpm
